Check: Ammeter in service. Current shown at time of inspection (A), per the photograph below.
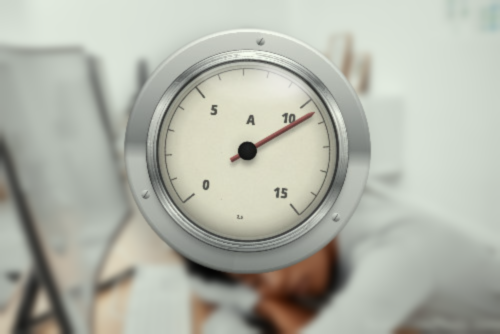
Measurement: 10.5 A
